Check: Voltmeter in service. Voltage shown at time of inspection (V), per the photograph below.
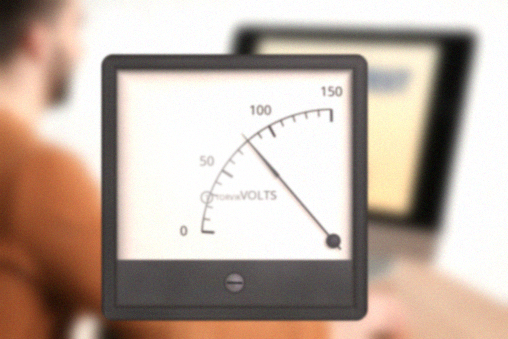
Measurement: 80 V
